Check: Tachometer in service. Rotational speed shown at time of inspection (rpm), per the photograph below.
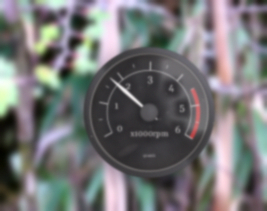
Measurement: 1750 rpm
